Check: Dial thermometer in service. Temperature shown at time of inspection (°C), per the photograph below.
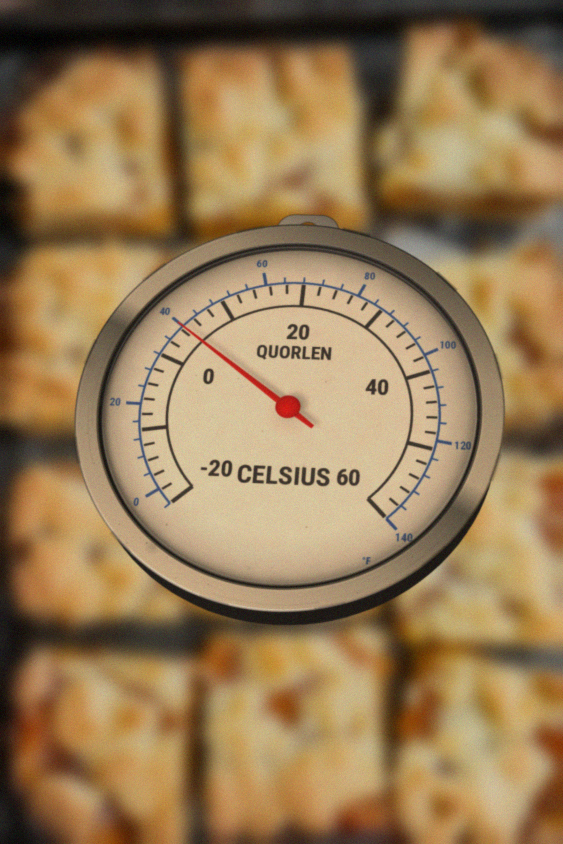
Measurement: 4 °C
